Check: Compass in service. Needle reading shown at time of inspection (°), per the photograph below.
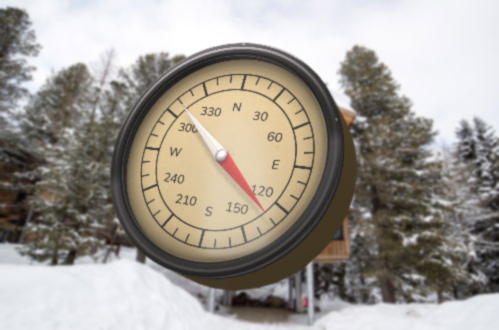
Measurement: 130 °
